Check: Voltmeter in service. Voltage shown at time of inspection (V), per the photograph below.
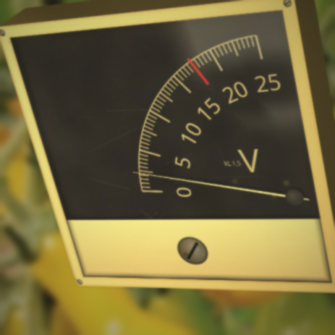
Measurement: 2.5 V
